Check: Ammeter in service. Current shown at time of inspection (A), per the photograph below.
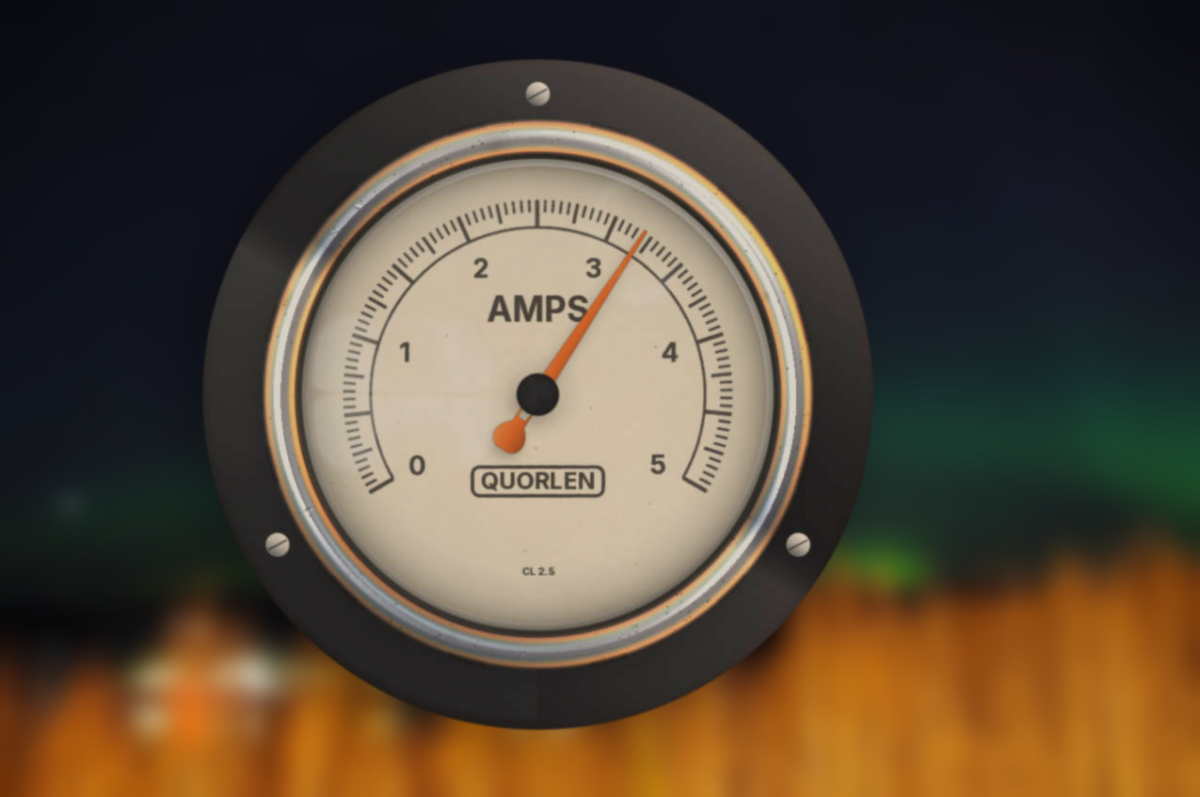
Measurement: 3.2 A
